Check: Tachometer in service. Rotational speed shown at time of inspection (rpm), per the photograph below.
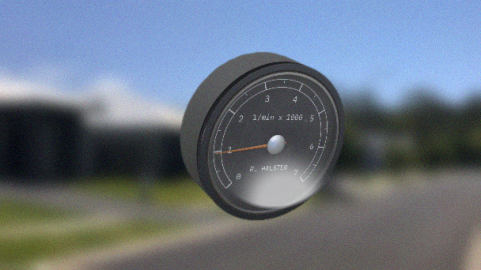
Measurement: 1000 rpm
